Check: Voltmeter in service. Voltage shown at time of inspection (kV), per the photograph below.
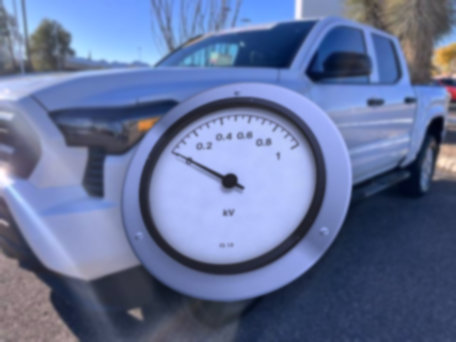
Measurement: 0 kV
